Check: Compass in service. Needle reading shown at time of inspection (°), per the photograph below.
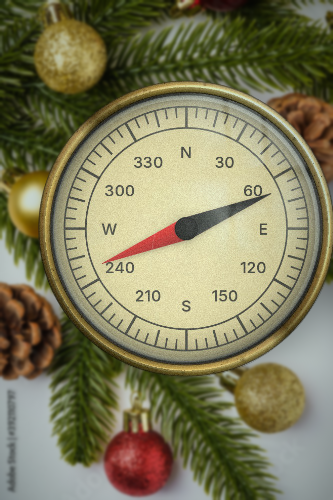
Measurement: 247.5 °
